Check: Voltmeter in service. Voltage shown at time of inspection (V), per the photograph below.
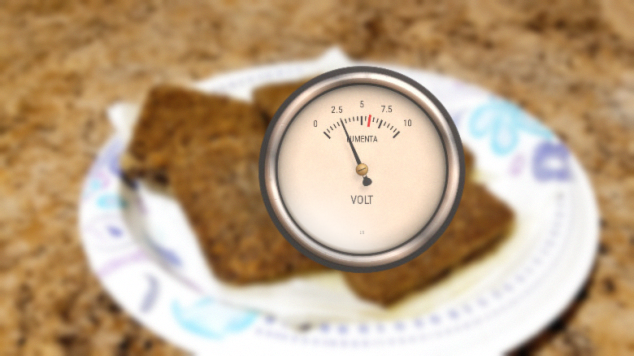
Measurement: 2.5 V
